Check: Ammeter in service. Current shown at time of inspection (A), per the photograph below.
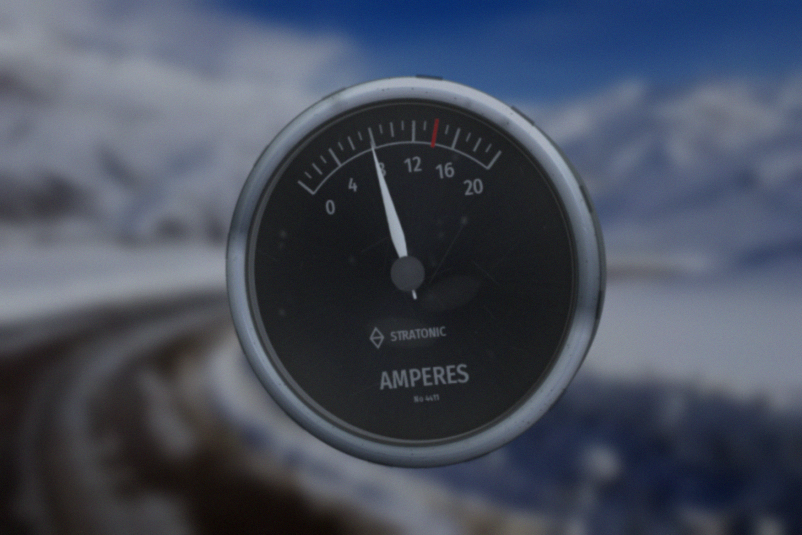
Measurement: 8 A
